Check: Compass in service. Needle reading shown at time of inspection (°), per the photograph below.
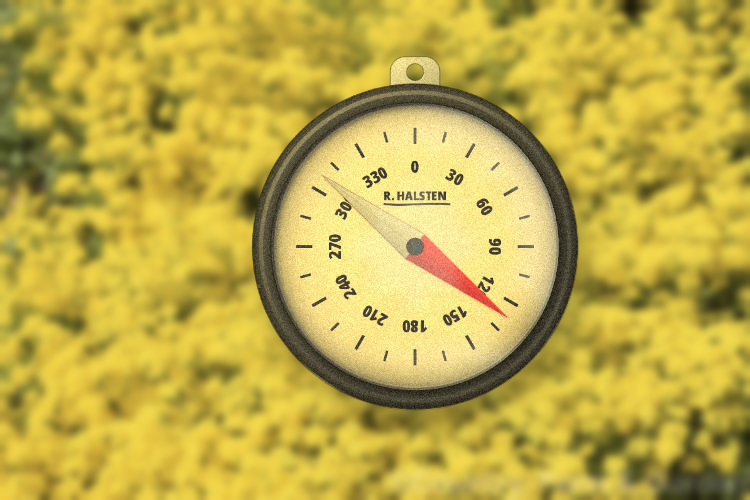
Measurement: 127.5 °
